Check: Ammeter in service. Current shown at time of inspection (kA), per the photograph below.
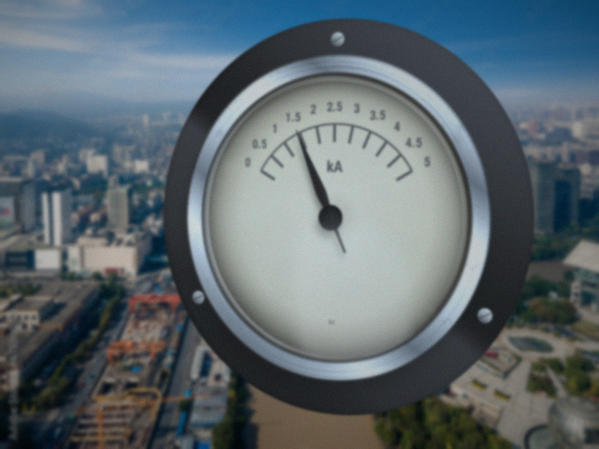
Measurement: 1.5 kA
